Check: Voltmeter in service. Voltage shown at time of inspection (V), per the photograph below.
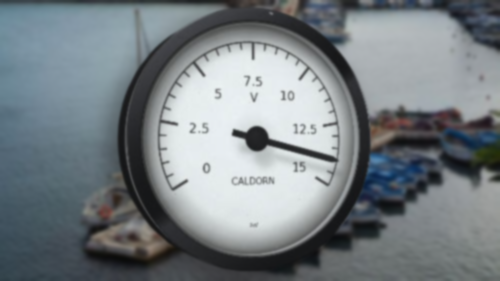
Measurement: 14 V
